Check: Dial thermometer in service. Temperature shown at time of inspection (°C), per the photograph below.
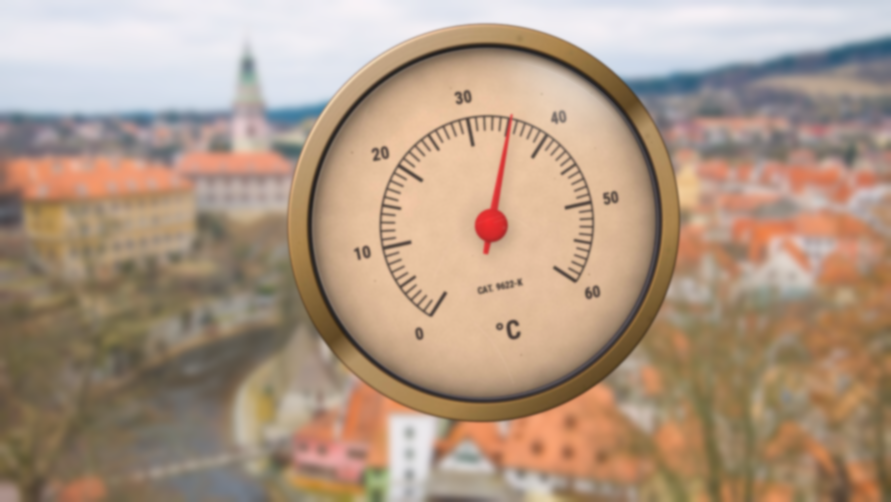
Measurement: 35 °C
